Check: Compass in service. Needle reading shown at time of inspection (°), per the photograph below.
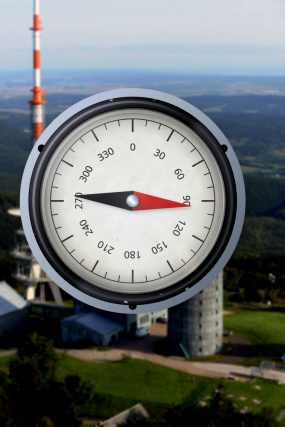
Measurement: 95 °
